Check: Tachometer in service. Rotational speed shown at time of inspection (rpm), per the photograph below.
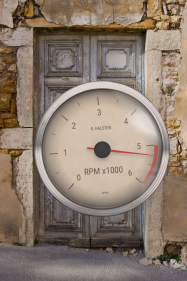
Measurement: 5250 rpm
